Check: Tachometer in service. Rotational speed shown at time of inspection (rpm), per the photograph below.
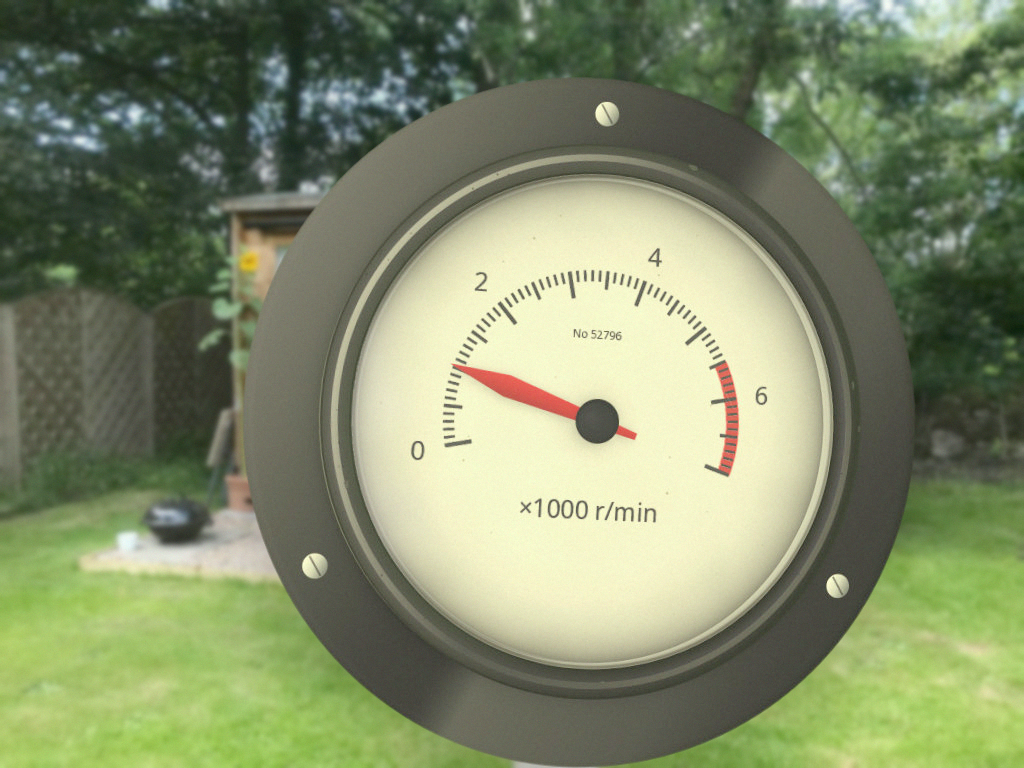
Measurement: 1000 rpm
